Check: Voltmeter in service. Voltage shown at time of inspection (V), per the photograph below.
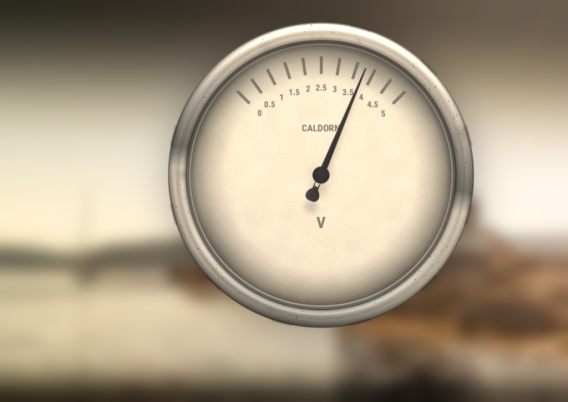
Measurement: 3.75 V
